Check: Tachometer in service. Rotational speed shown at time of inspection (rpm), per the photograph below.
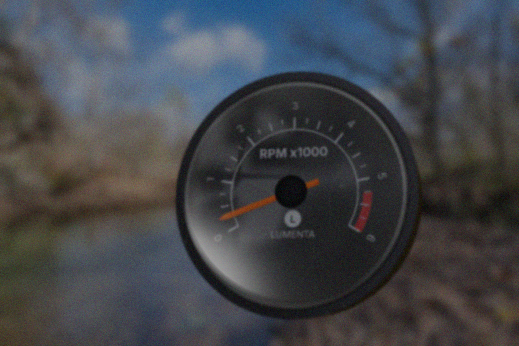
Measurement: 250 rpm
